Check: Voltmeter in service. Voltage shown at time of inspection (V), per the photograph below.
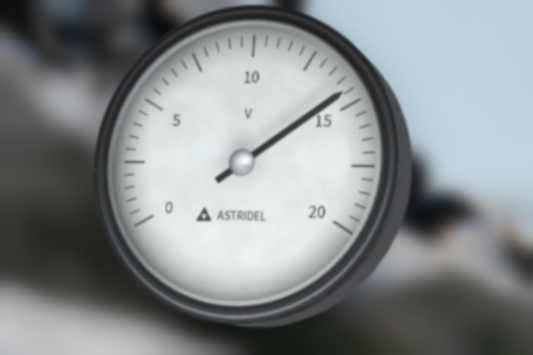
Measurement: 14.5 V
